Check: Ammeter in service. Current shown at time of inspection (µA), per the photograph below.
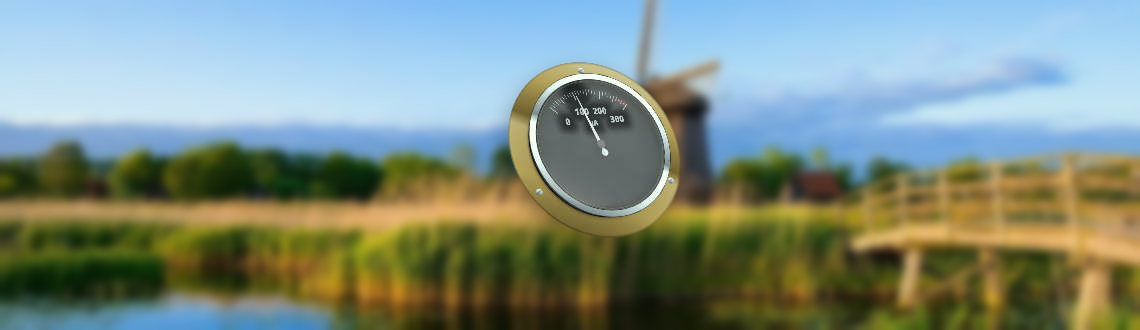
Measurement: 100 µA
